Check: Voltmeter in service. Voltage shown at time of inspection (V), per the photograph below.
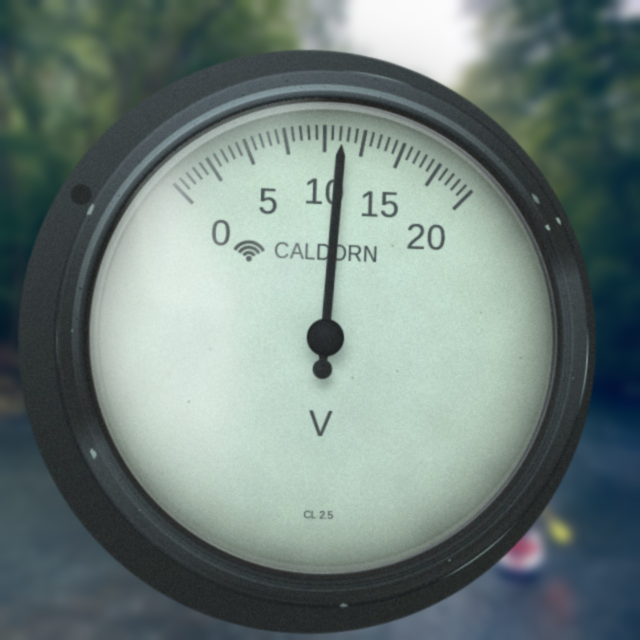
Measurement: 11 V
